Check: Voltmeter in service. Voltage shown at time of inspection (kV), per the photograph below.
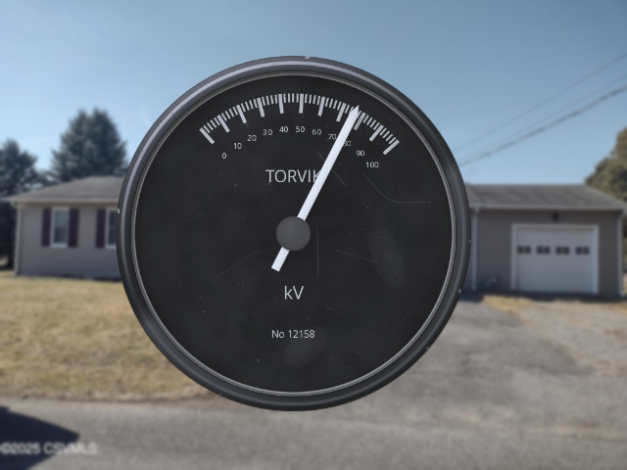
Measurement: 76 kV
